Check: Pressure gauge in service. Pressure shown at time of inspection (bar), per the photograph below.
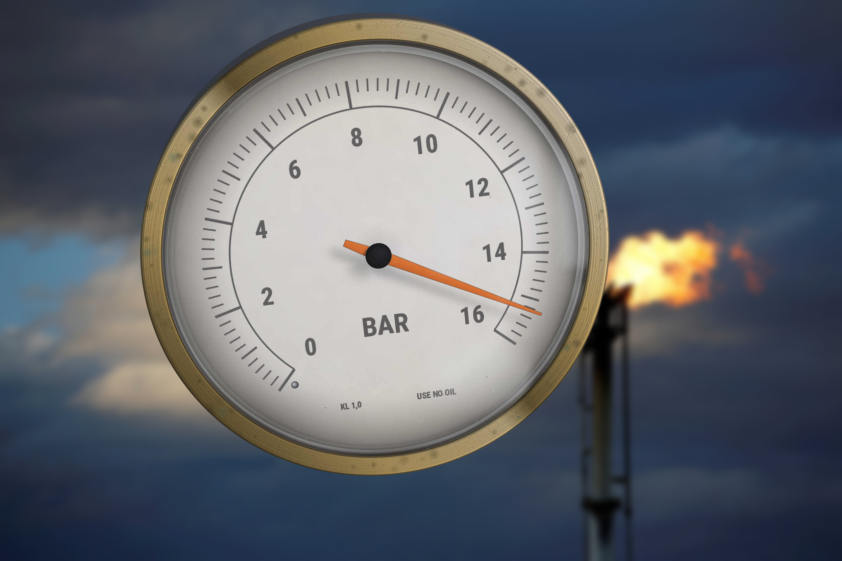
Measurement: 15.2 bar
